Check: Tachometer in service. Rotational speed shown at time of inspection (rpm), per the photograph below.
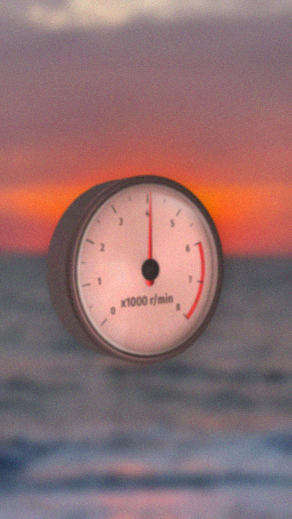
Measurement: 4000 rpm
